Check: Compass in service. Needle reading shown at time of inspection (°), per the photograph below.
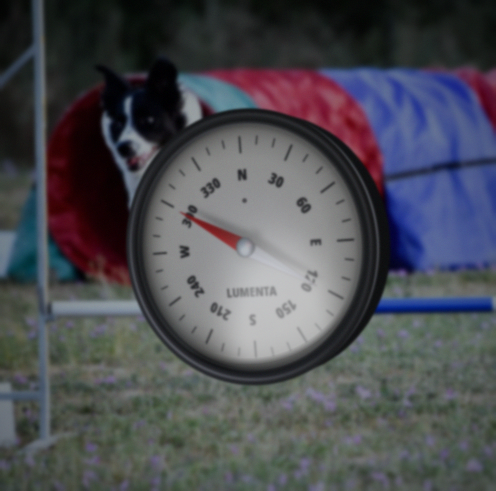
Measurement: 300 °
